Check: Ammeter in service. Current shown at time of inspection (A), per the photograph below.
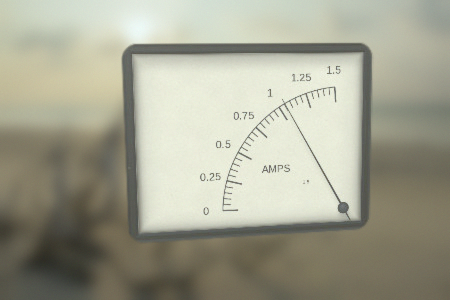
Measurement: 1.05 A
